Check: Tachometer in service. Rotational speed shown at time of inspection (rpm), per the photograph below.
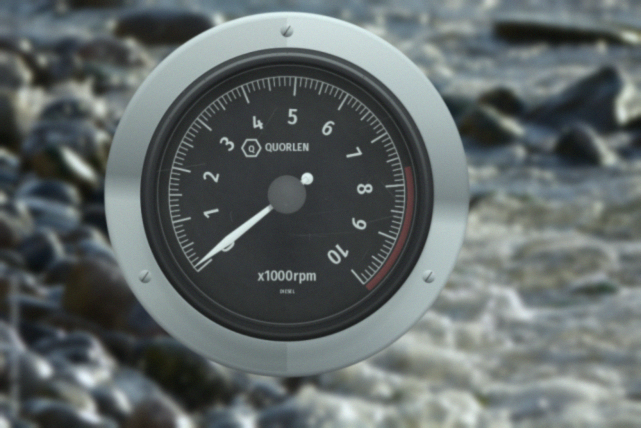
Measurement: 100 rpm
